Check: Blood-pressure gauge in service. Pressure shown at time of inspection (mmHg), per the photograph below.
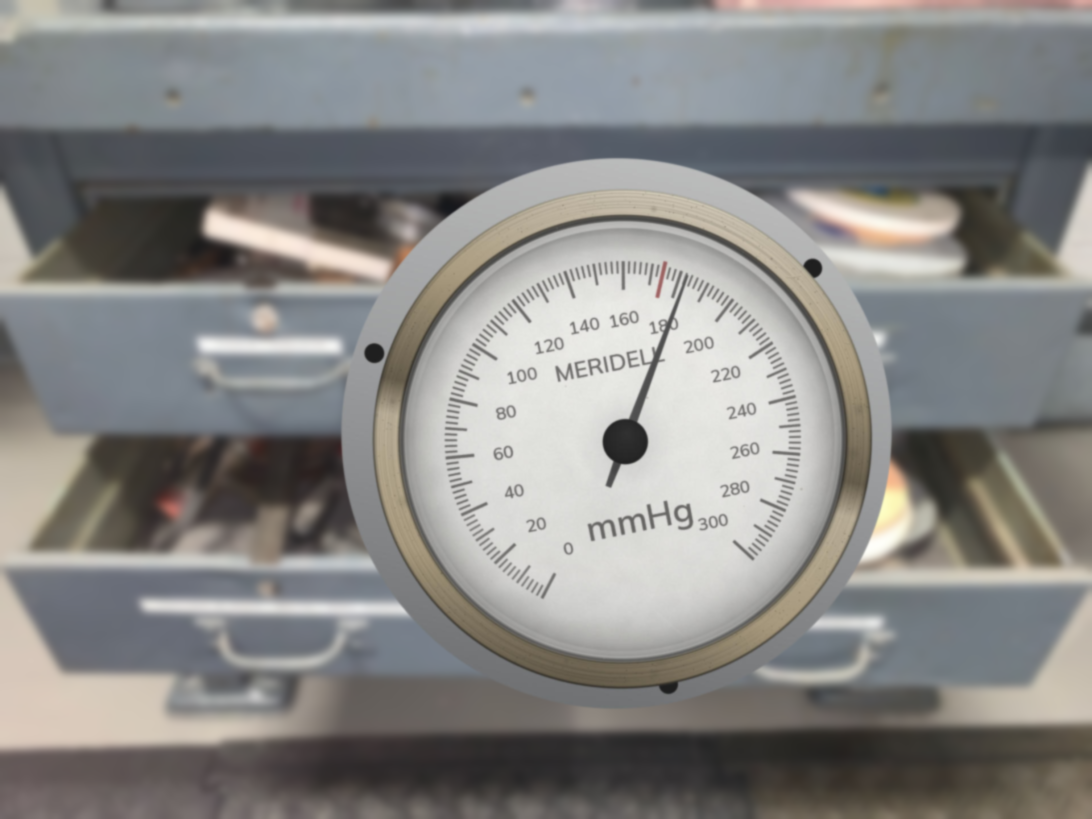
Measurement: 182 mmHg
